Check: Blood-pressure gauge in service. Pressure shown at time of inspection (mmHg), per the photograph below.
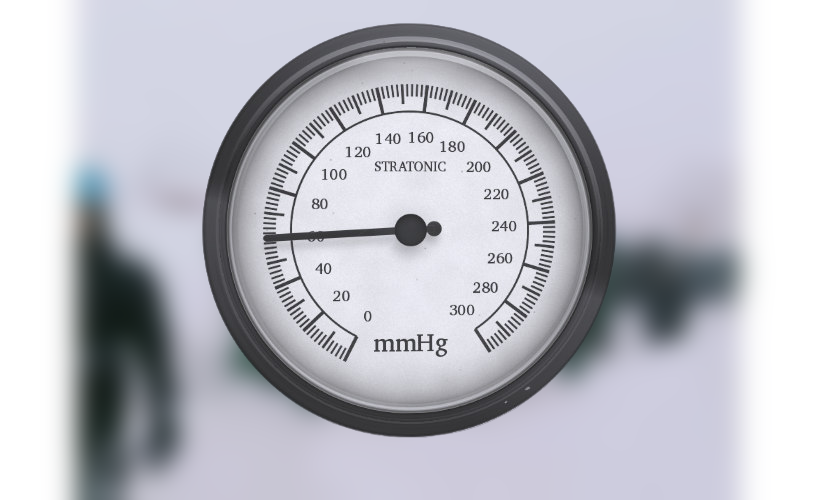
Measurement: 60 mmHg
